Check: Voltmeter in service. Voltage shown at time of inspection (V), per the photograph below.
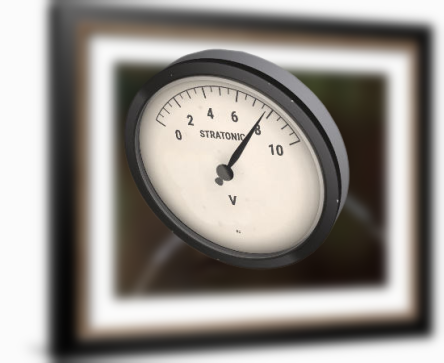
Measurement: 7.75 V
